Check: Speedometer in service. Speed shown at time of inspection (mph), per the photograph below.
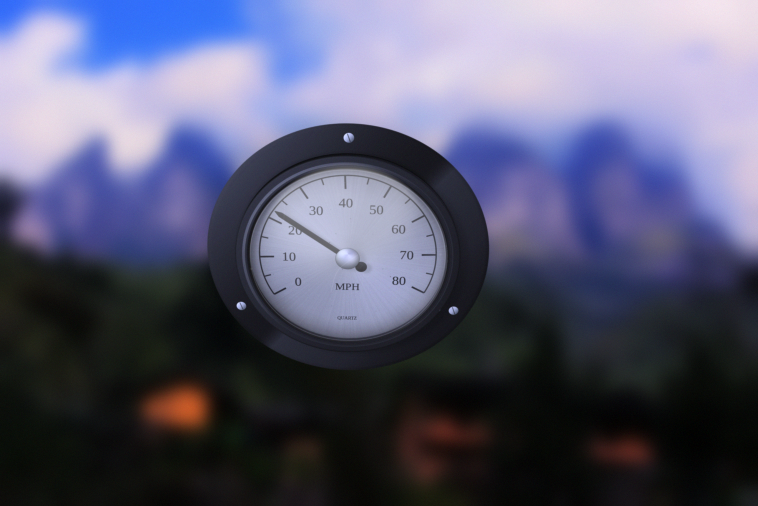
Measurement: 22.5 mph
